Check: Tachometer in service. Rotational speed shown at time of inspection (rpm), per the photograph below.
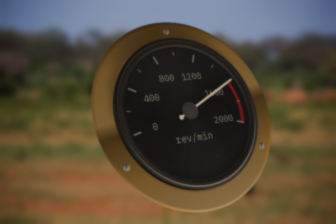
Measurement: 1600 rpm
